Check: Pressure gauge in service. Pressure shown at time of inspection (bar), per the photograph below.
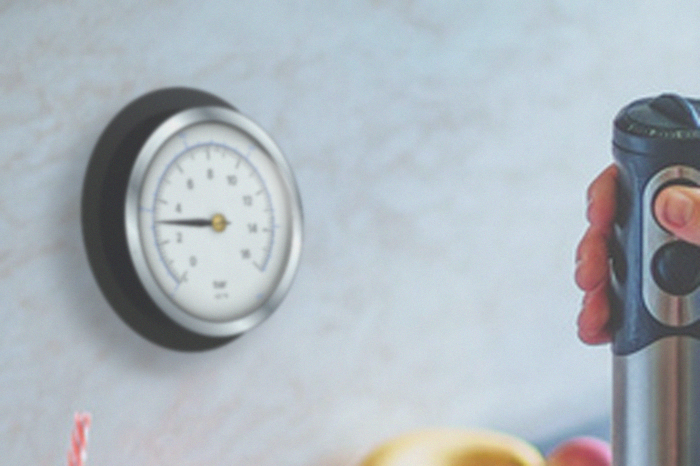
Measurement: 3 bar
